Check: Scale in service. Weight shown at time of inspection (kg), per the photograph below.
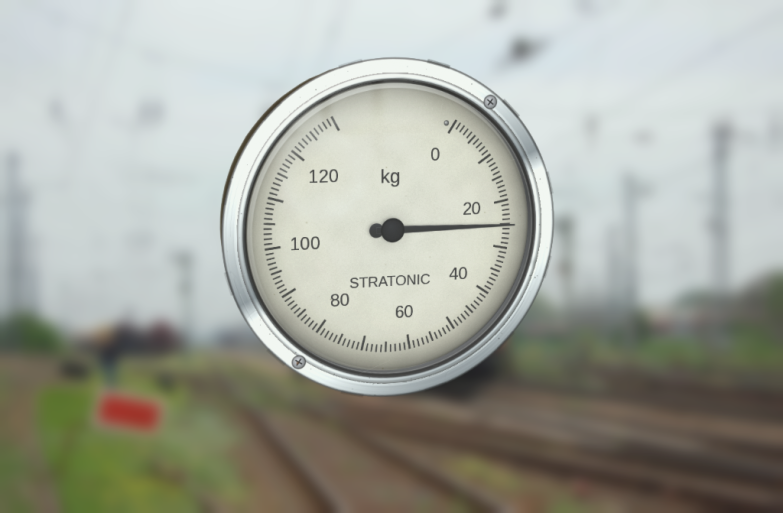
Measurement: 25 kg
